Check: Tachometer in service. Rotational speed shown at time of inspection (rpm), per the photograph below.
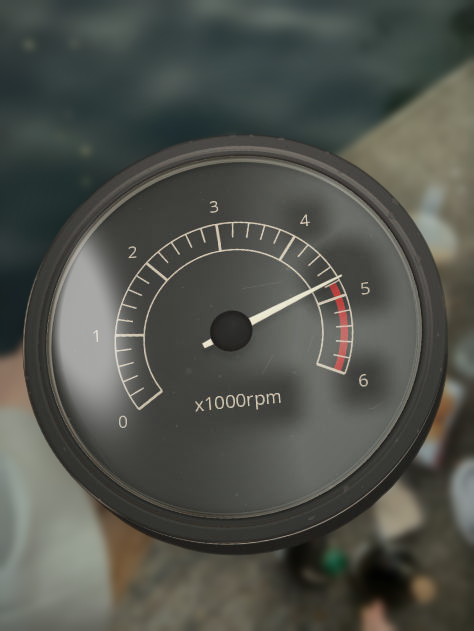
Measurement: 4800 rpm
